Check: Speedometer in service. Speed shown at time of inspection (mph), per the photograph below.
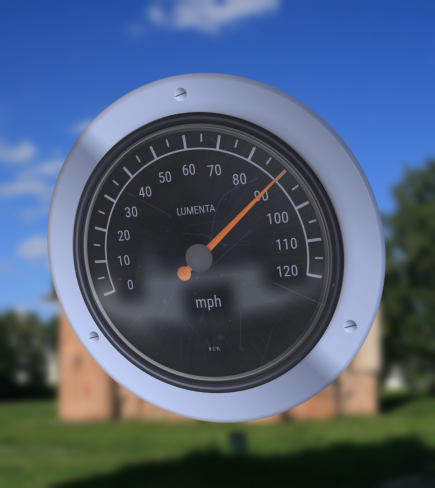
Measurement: 90 mph
